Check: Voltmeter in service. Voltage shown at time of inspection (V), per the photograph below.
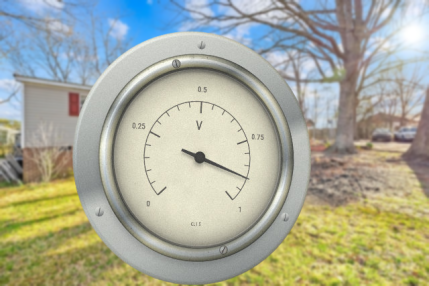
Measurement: 0.9 V
